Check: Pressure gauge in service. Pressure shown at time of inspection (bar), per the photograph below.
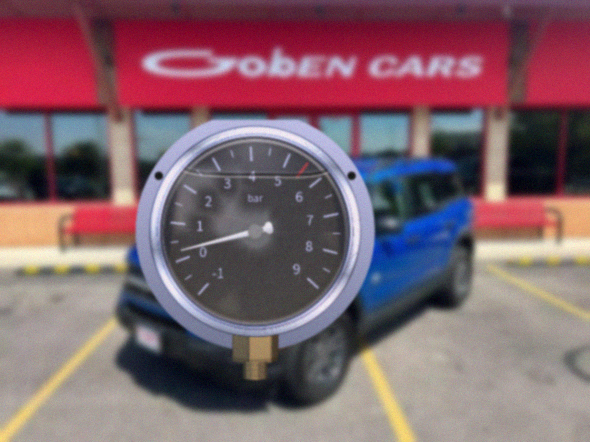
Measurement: 0.25 bar
